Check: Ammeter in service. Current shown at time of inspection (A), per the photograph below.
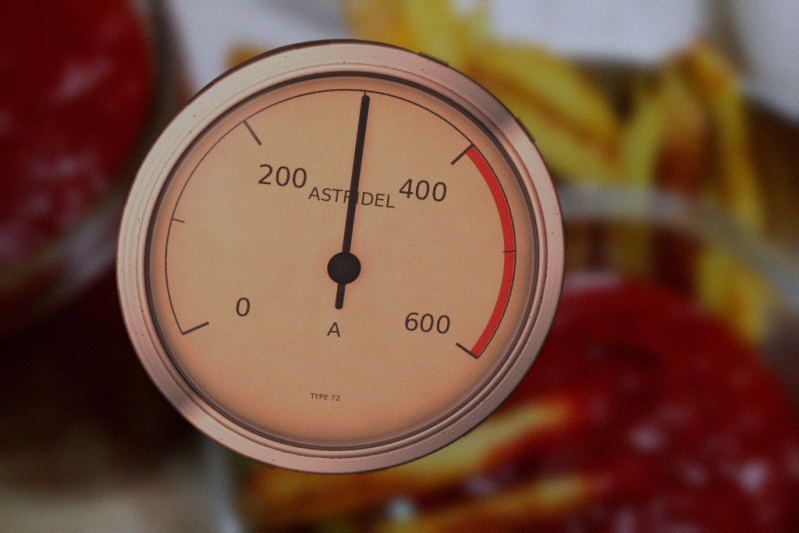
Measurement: 300 A
